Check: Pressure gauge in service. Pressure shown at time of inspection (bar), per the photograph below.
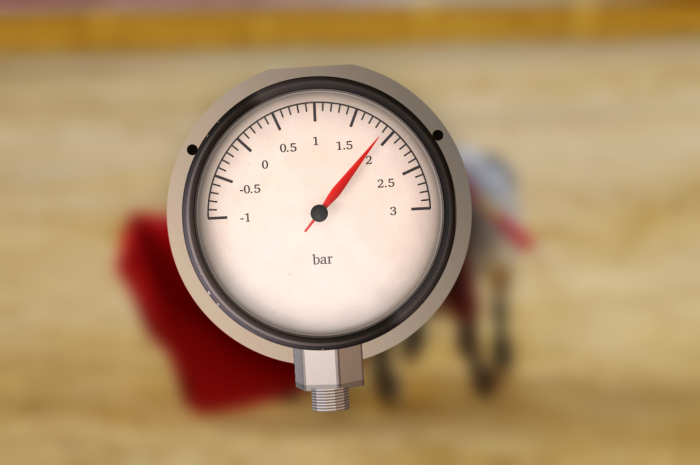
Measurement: 1.9 bar
